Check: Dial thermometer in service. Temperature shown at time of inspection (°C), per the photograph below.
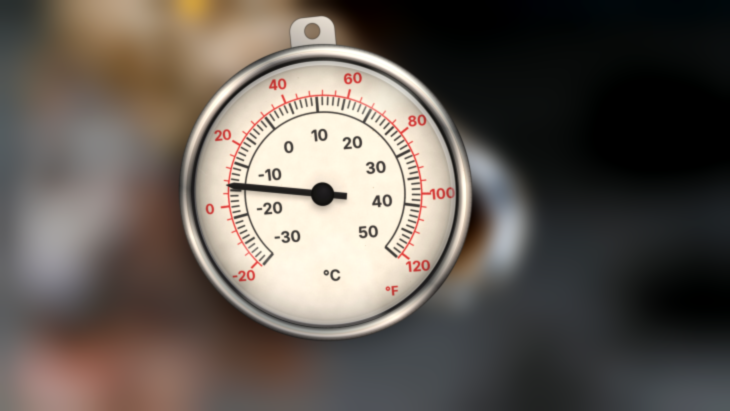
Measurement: -14 °C
